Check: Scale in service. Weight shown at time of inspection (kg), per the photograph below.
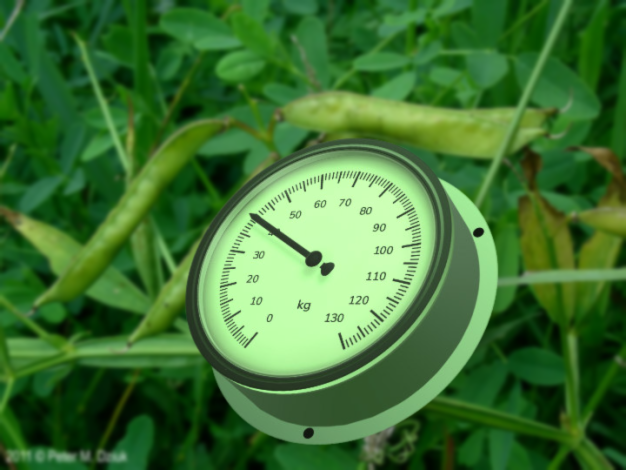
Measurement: 40 kg
